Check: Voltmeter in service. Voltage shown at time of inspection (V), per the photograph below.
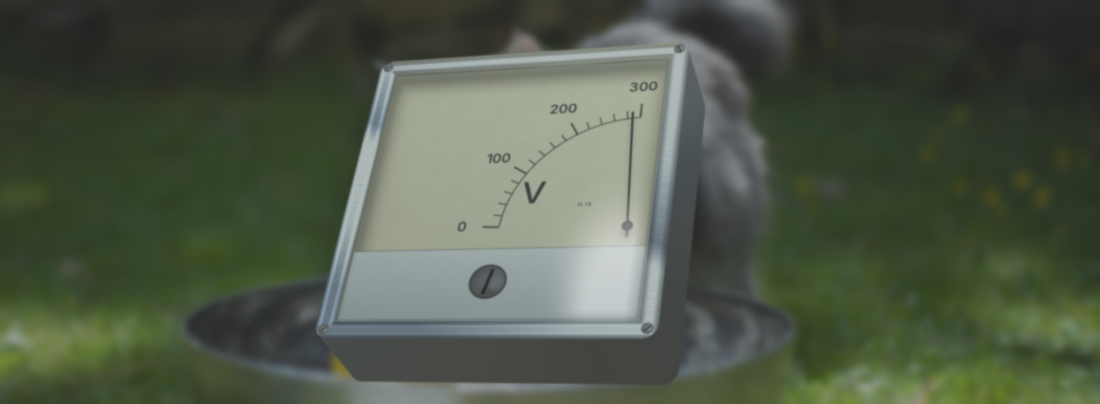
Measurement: 290 V
